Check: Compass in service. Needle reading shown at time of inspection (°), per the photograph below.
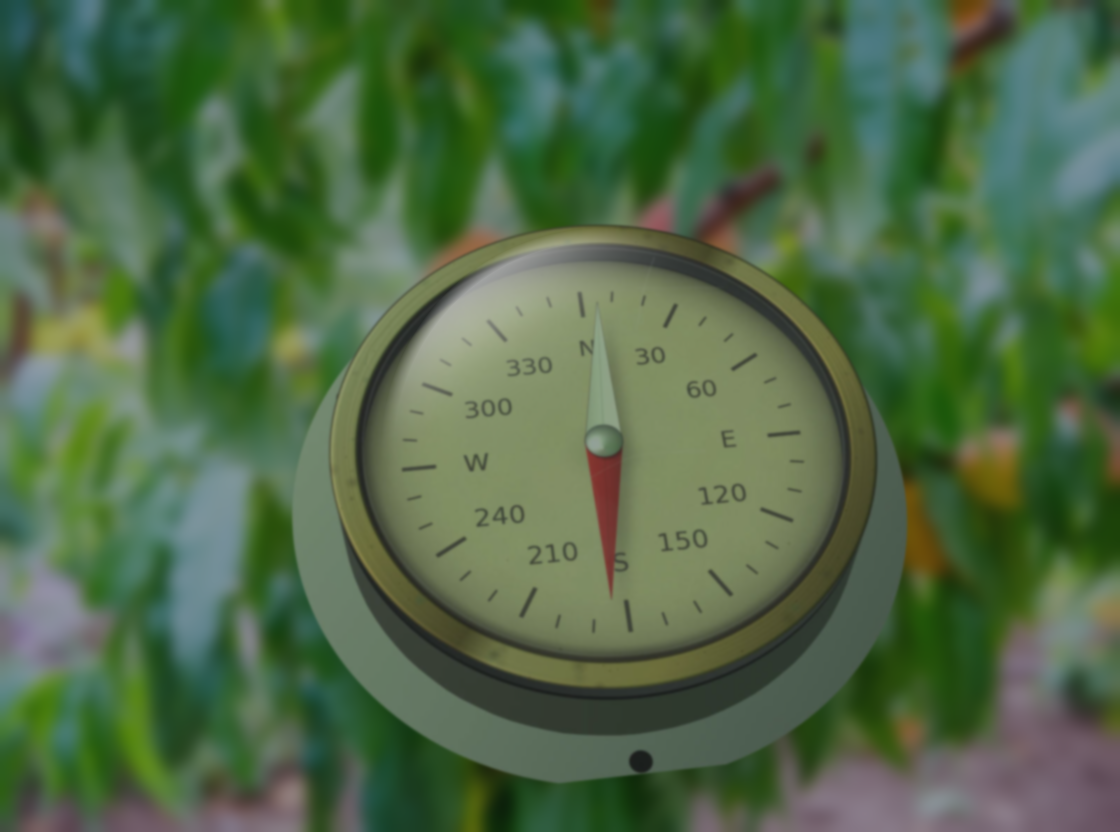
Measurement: 185 °
